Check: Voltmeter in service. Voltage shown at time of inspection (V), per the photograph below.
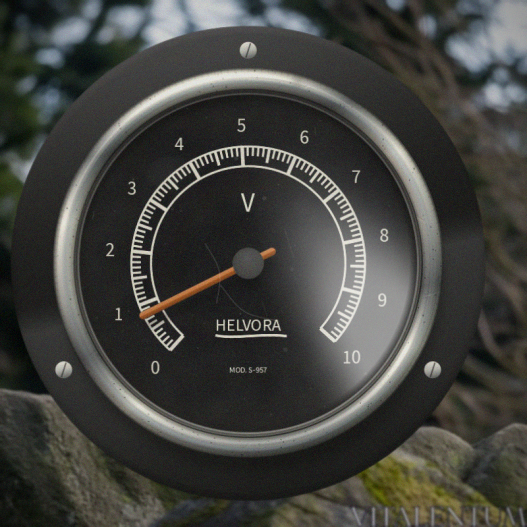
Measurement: 0.8 V
